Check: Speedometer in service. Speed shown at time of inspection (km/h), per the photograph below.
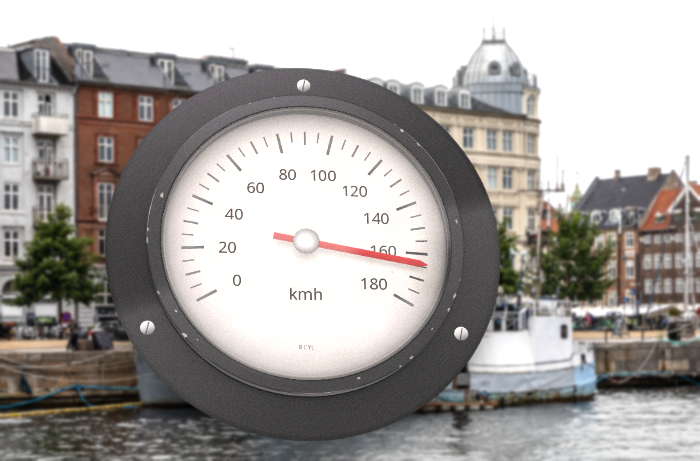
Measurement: 165 km/h
